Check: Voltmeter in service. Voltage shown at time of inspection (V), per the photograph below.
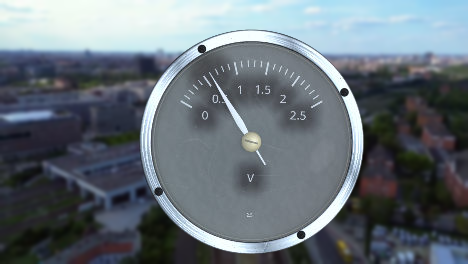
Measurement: 0.6 V
